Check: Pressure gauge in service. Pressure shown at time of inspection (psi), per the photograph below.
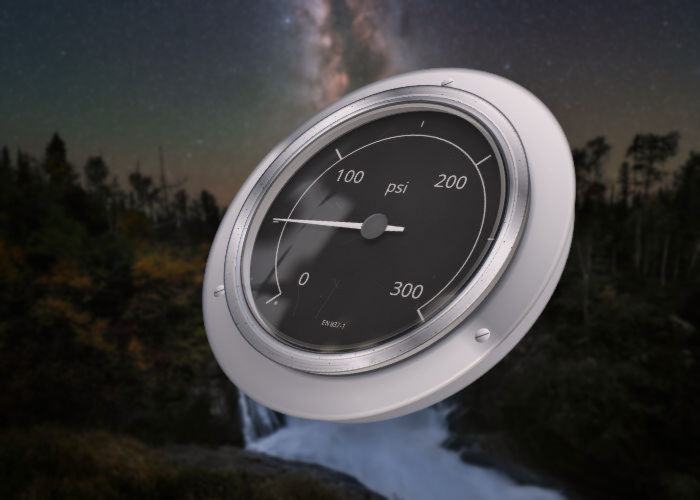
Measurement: 50 psi
